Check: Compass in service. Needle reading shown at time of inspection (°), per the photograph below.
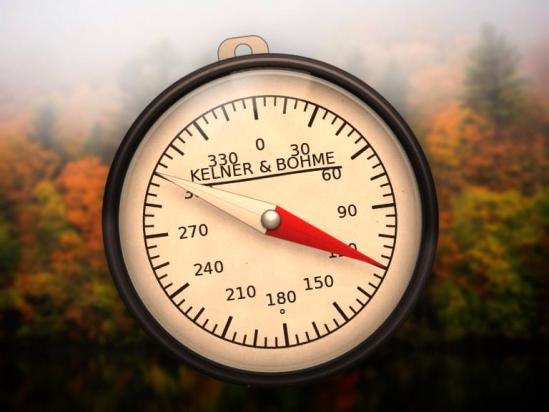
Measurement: 120 °
